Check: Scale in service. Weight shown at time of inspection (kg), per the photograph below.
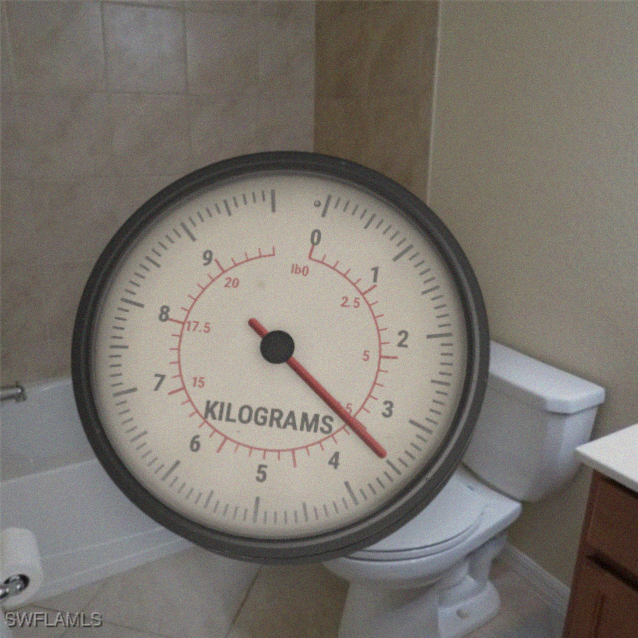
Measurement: 3.5 kg
